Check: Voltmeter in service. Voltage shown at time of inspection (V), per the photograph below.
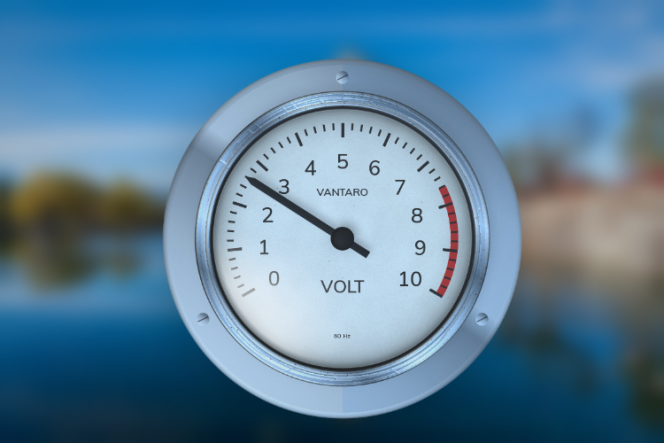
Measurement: 2.6 V
